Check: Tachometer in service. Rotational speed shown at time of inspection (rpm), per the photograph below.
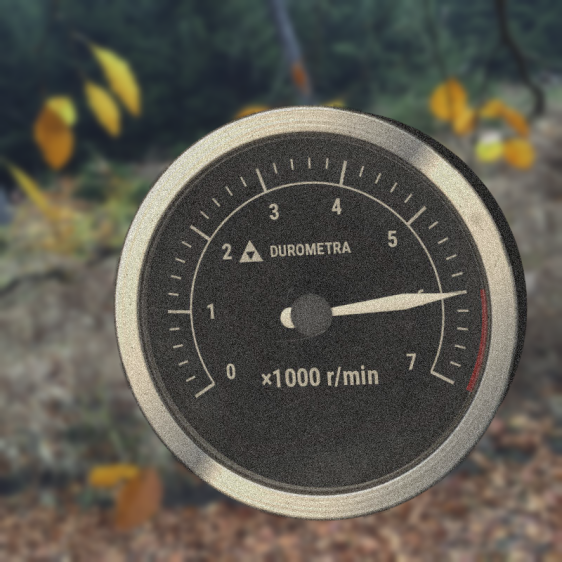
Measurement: 6000 rpm
